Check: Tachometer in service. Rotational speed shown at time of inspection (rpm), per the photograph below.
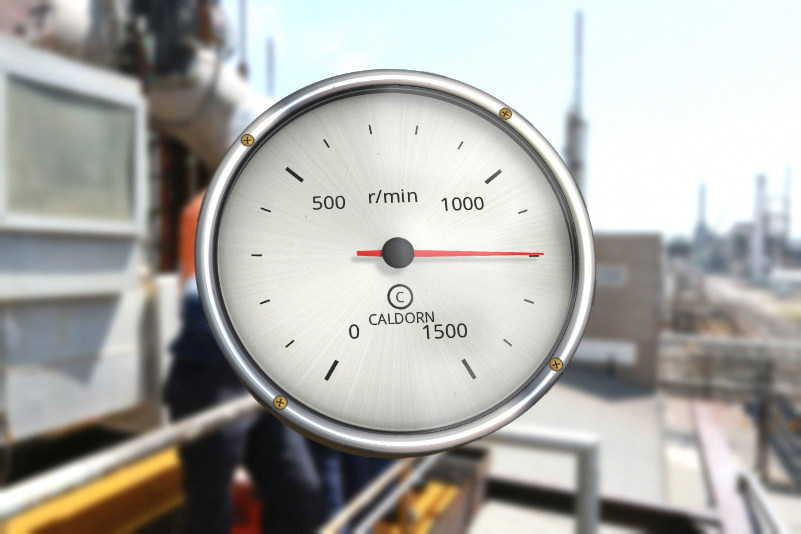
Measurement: 1200 rpm
